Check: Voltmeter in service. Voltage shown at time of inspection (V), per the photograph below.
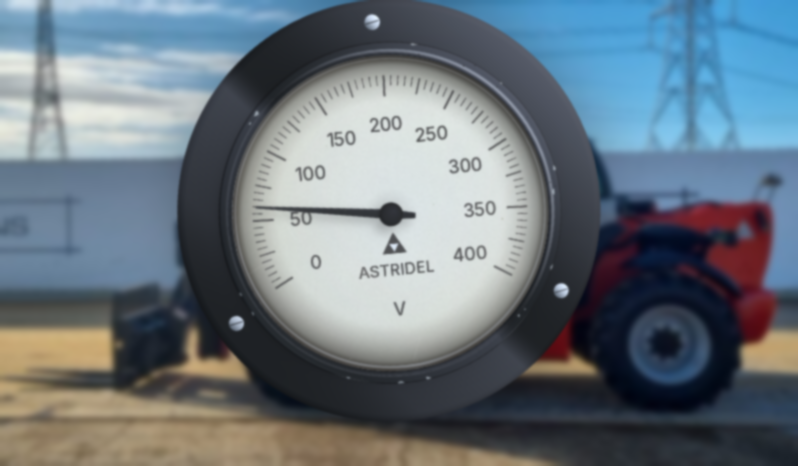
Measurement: 60 V
